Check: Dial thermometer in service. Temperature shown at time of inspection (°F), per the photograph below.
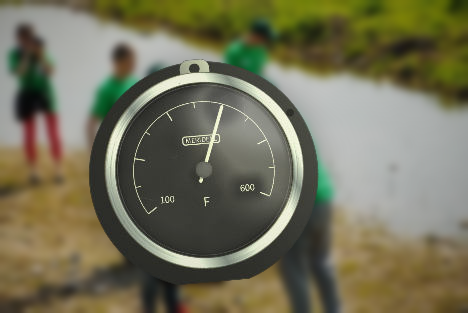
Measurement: 400 °F
